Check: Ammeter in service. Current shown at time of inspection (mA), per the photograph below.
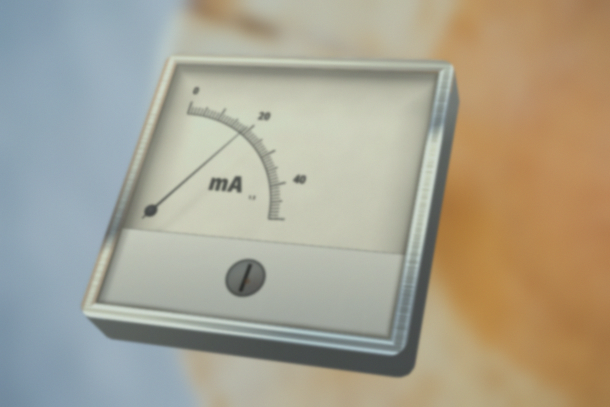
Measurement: 20 mA
